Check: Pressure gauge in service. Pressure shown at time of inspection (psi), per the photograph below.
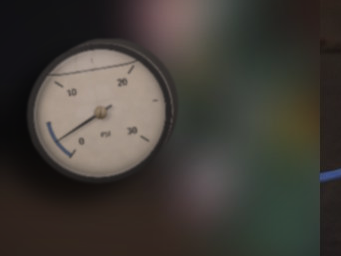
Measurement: 2.5 psi
